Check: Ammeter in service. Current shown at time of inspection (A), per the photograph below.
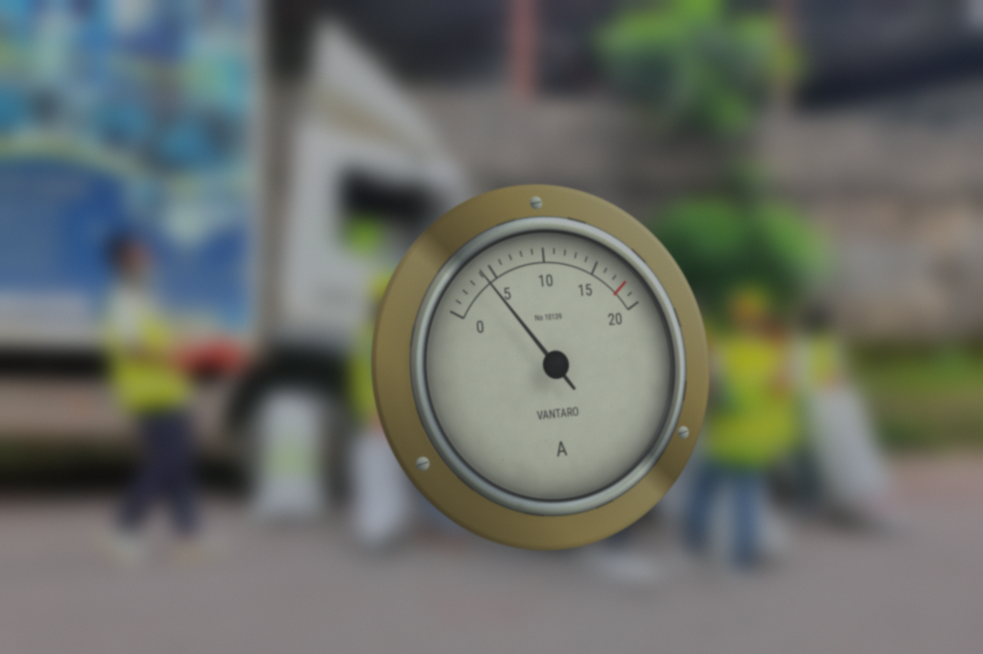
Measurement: 4 A
